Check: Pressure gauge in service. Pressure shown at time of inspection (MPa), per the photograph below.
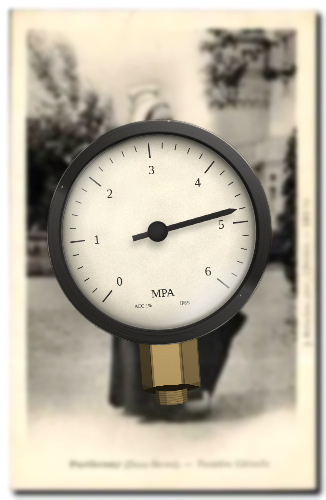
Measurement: 4.8 MPa
